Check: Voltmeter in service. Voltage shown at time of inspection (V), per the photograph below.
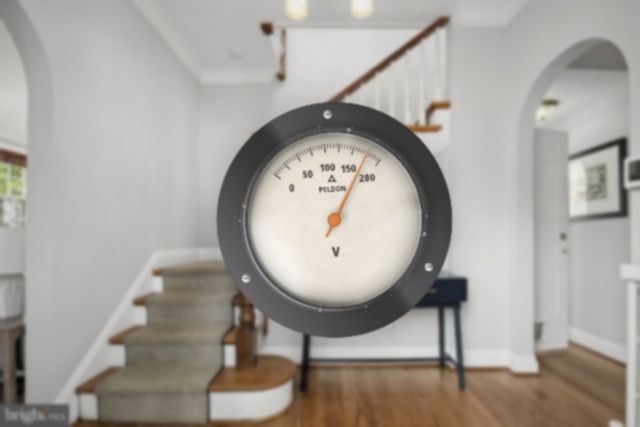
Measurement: 175 V
